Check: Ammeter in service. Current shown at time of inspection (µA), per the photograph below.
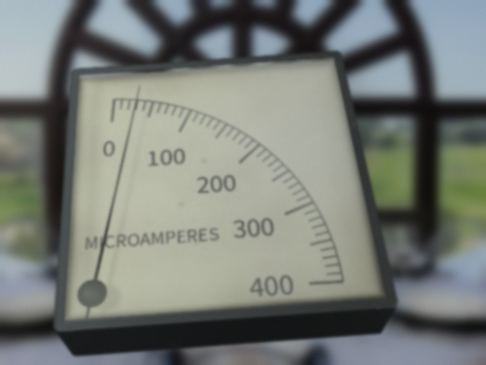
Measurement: 30 µA
